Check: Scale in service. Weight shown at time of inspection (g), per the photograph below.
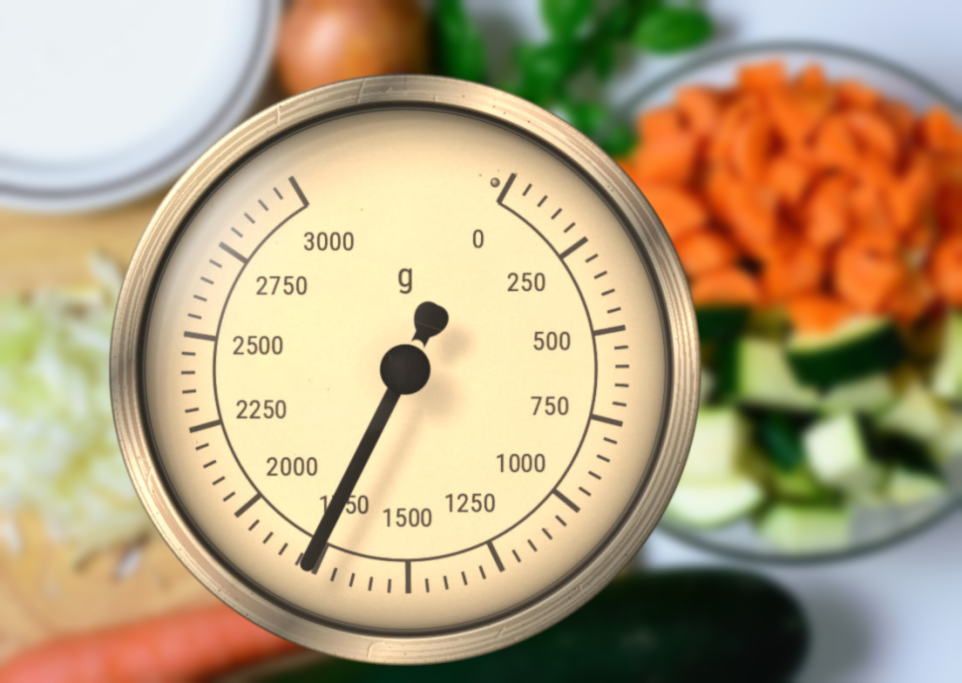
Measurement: 1775 g
